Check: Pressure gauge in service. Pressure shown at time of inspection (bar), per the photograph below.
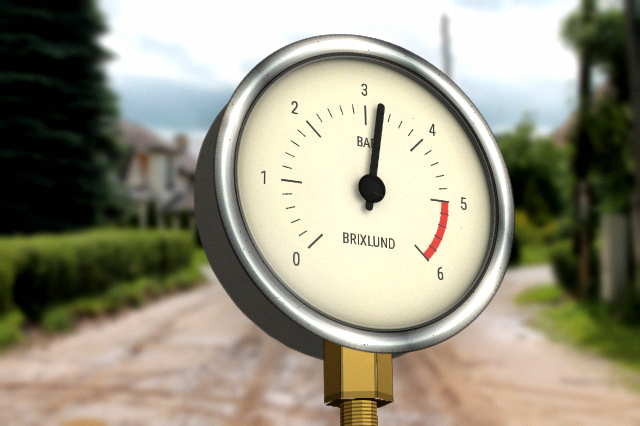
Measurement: 3.2 bar
